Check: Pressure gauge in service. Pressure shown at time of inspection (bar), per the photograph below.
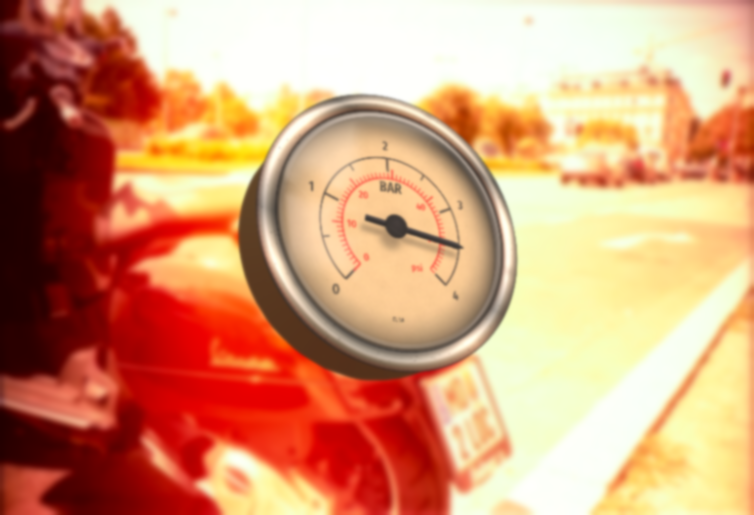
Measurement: 3.5 bar
